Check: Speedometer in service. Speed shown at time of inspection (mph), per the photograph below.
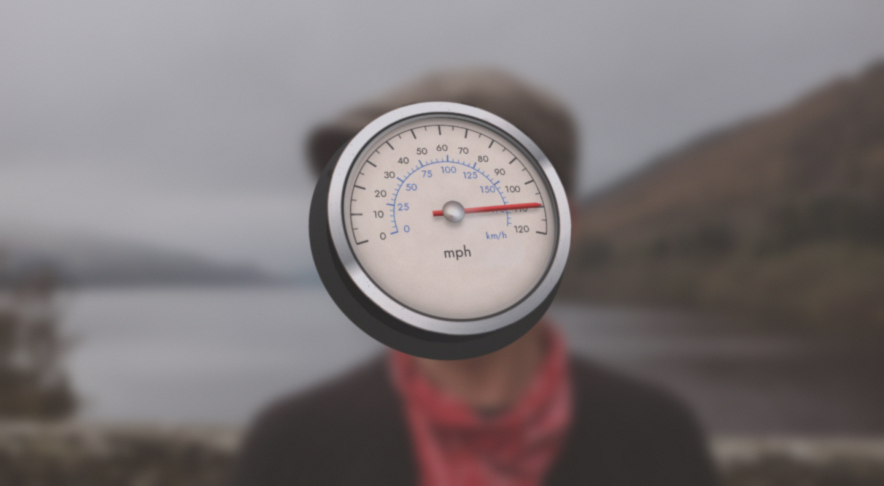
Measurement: 110 mph
